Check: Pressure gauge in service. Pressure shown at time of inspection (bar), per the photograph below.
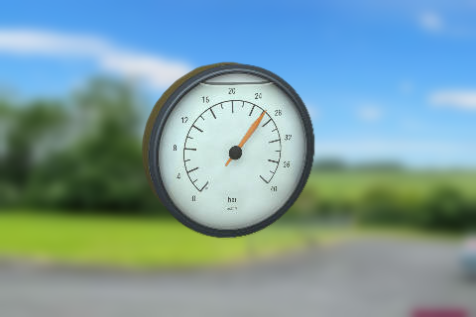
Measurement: 26 bar
